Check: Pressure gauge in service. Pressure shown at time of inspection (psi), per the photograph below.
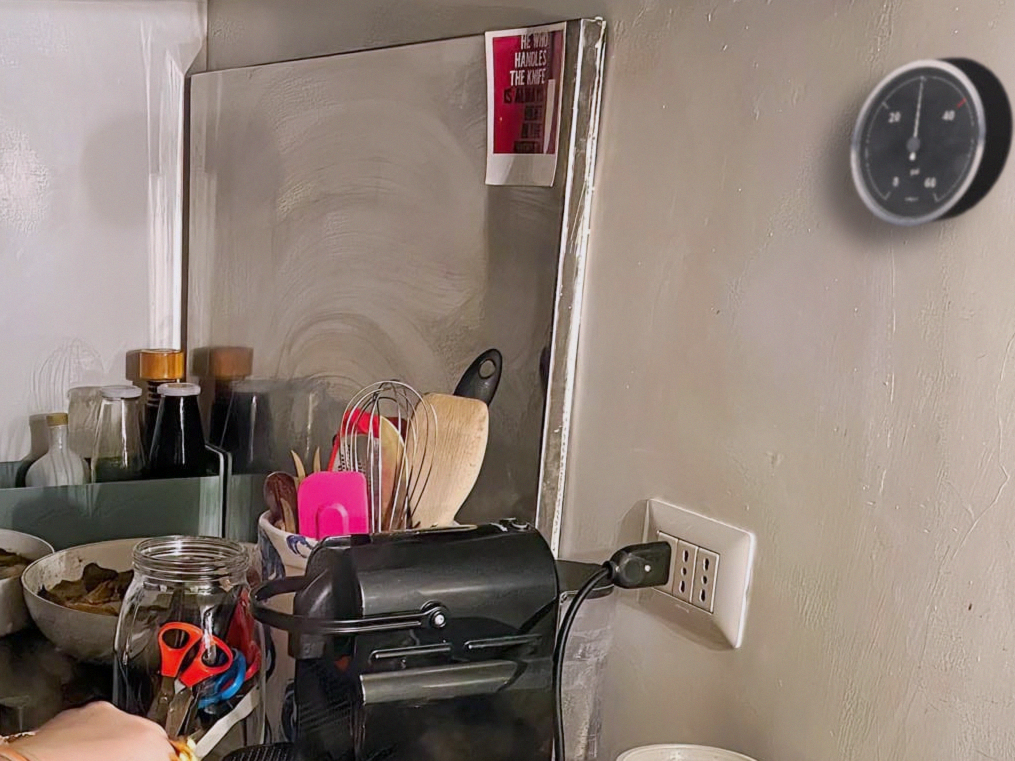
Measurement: 30 psi
